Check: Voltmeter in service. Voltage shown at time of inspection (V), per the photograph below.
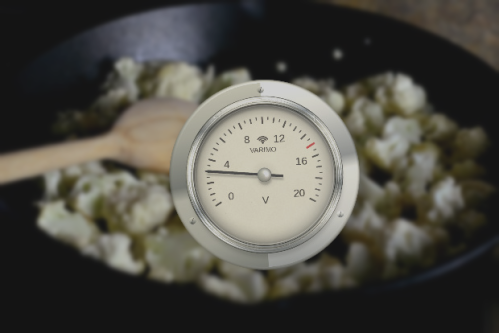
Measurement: 3 V
